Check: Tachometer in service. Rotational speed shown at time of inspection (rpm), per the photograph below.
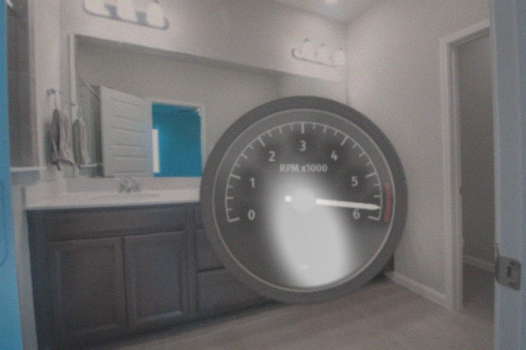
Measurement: 5750 rpm
